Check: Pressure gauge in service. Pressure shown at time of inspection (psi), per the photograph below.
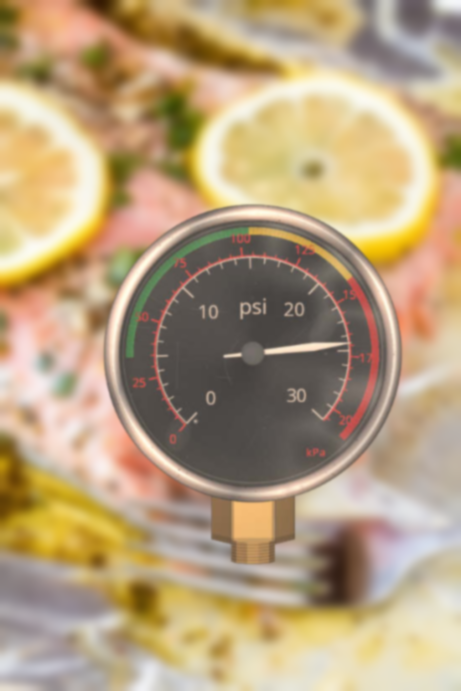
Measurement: 24.5 psi
